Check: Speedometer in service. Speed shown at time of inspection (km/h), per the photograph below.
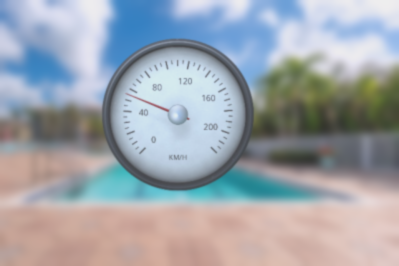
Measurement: 55 km/h
